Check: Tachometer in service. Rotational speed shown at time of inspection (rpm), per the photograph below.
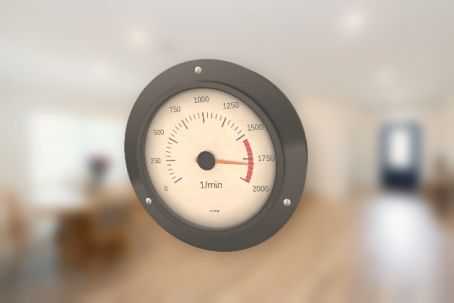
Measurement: 1800 rpm
